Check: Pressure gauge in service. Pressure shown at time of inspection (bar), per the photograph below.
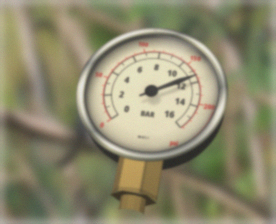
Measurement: 11.5 bar
